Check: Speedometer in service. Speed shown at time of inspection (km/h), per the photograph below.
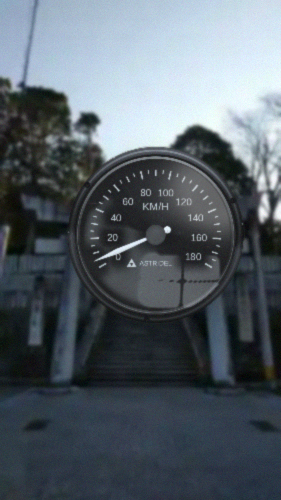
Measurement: 5 km/h
